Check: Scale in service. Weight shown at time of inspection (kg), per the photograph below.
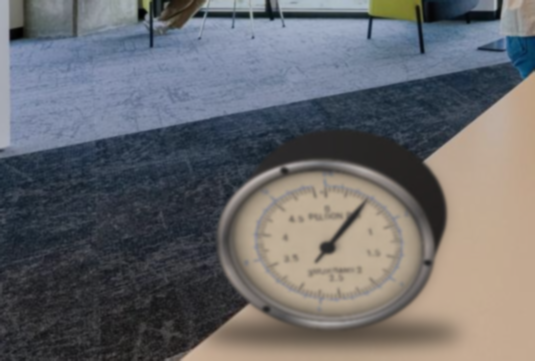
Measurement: 0.5 kg
